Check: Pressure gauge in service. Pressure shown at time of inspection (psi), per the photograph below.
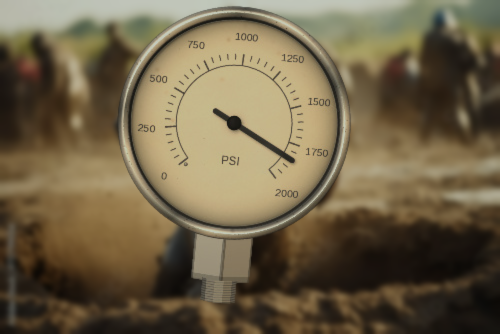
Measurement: 1850 psi
